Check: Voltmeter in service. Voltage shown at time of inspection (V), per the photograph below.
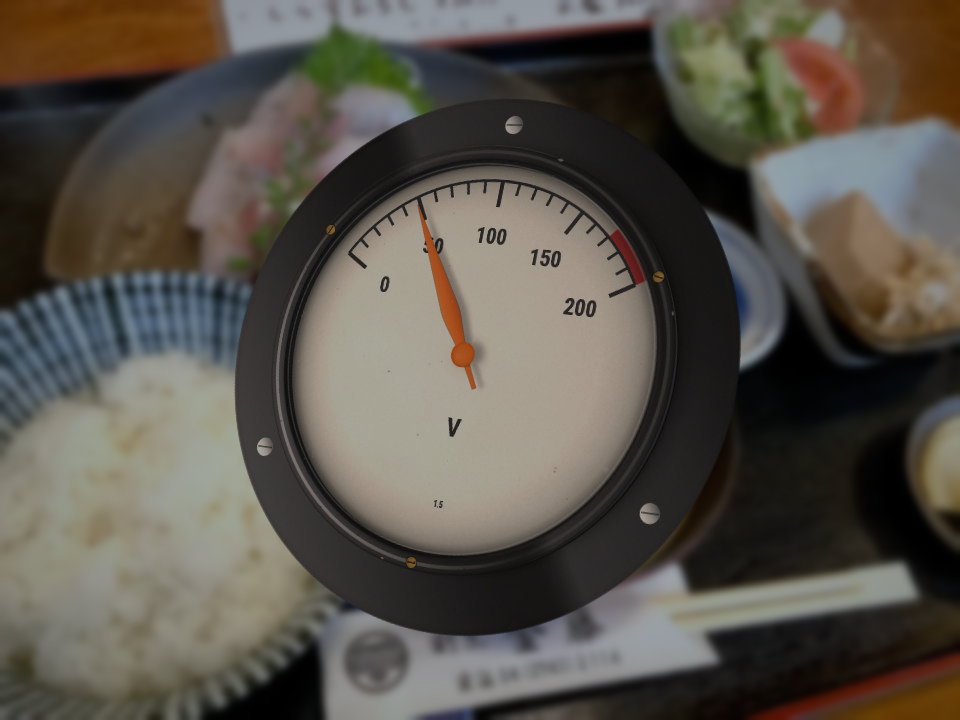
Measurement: 50 V
